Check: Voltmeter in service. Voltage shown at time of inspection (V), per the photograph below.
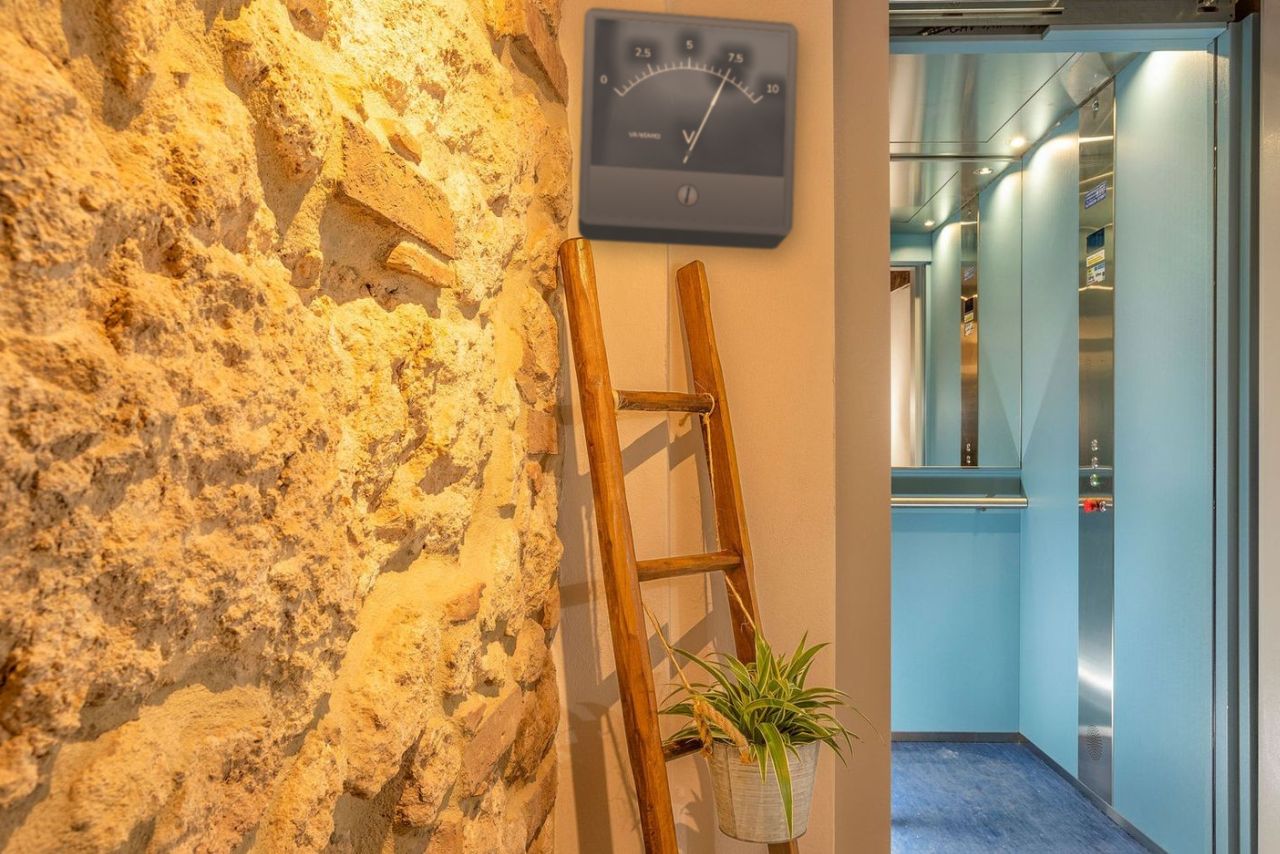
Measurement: 7.5 V
